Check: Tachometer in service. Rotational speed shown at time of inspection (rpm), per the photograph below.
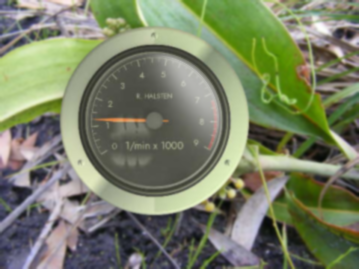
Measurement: 1250 rpm
